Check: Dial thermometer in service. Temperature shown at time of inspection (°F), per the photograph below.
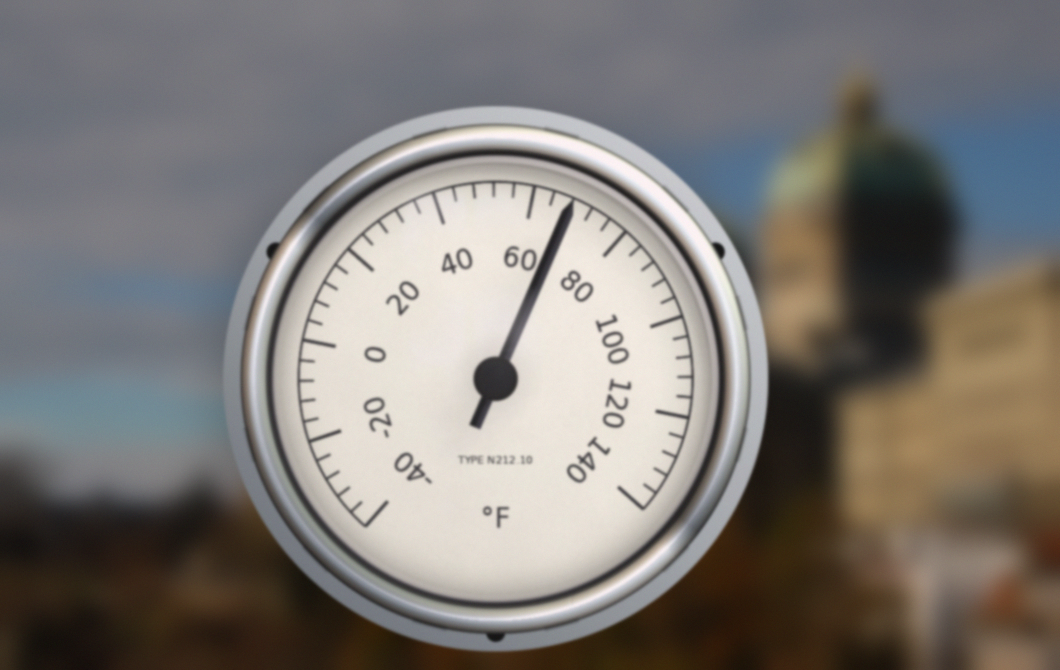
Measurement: 68 °F
